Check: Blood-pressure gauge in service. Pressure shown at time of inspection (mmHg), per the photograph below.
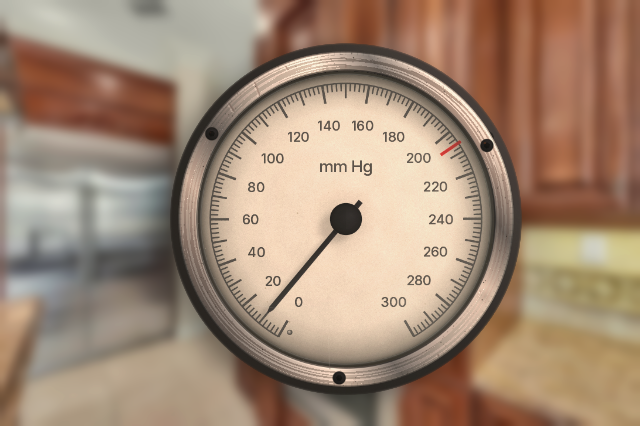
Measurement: 10 mmHg
